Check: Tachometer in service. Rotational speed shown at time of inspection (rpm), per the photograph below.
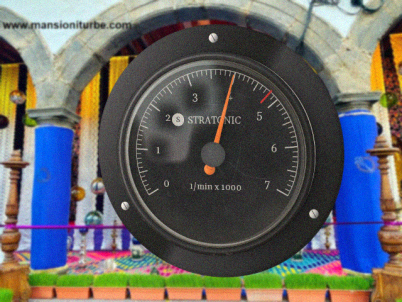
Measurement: 4000 rpm
